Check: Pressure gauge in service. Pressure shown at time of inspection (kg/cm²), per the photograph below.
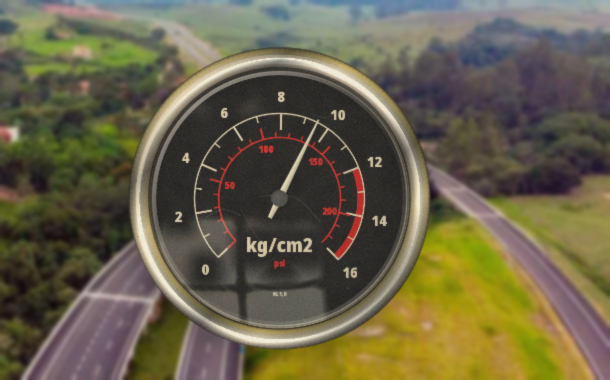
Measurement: 9.5 kg/cm²
